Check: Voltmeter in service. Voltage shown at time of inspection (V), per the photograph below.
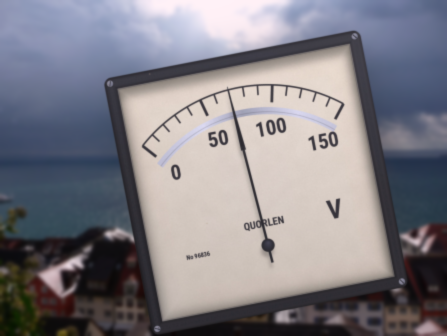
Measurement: 70 V
